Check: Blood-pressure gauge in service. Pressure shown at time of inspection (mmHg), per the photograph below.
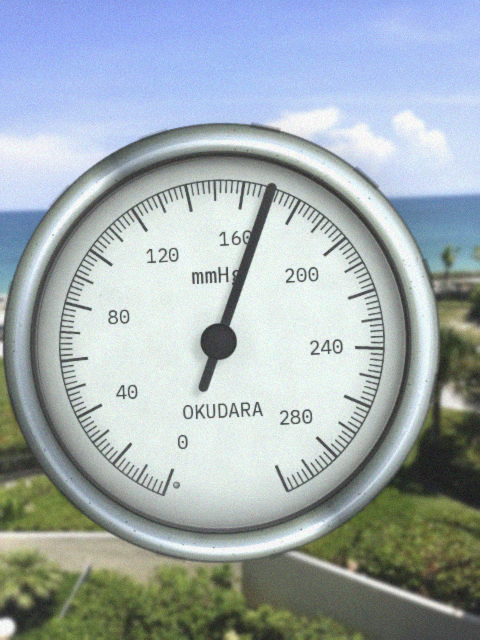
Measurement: 170 mmHg
